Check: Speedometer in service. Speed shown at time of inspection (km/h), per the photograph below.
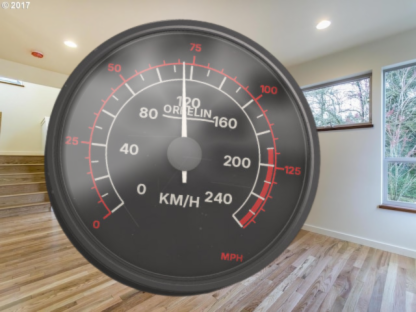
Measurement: 115 km/h
